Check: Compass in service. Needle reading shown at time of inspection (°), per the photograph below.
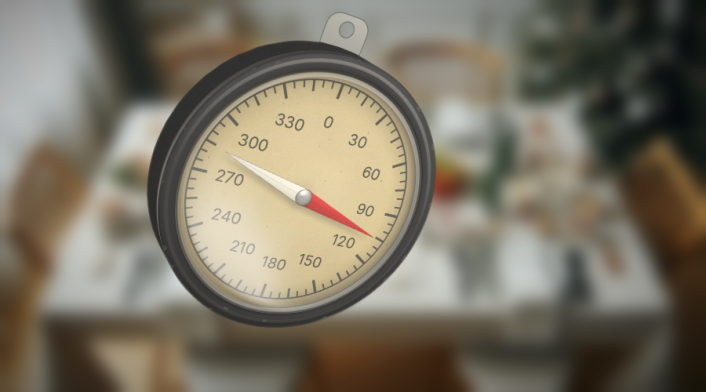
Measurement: 105 °
